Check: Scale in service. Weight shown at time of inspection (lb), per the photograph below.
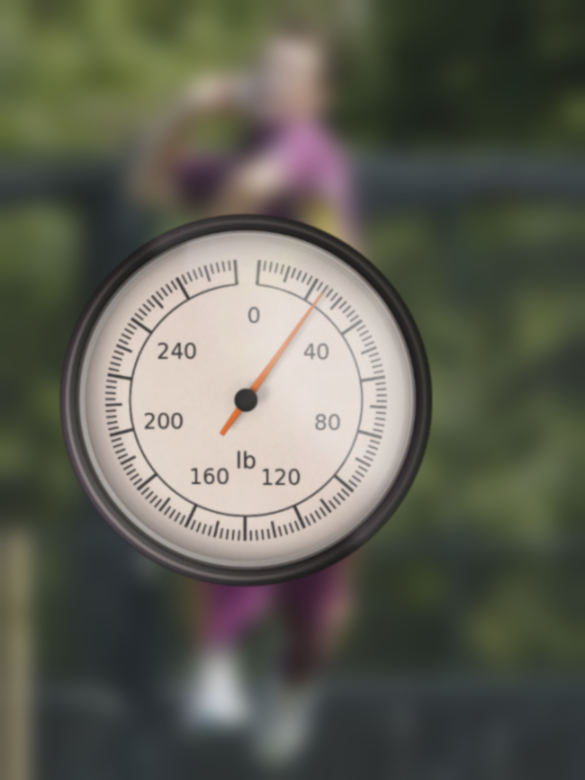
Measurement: 24 lb
